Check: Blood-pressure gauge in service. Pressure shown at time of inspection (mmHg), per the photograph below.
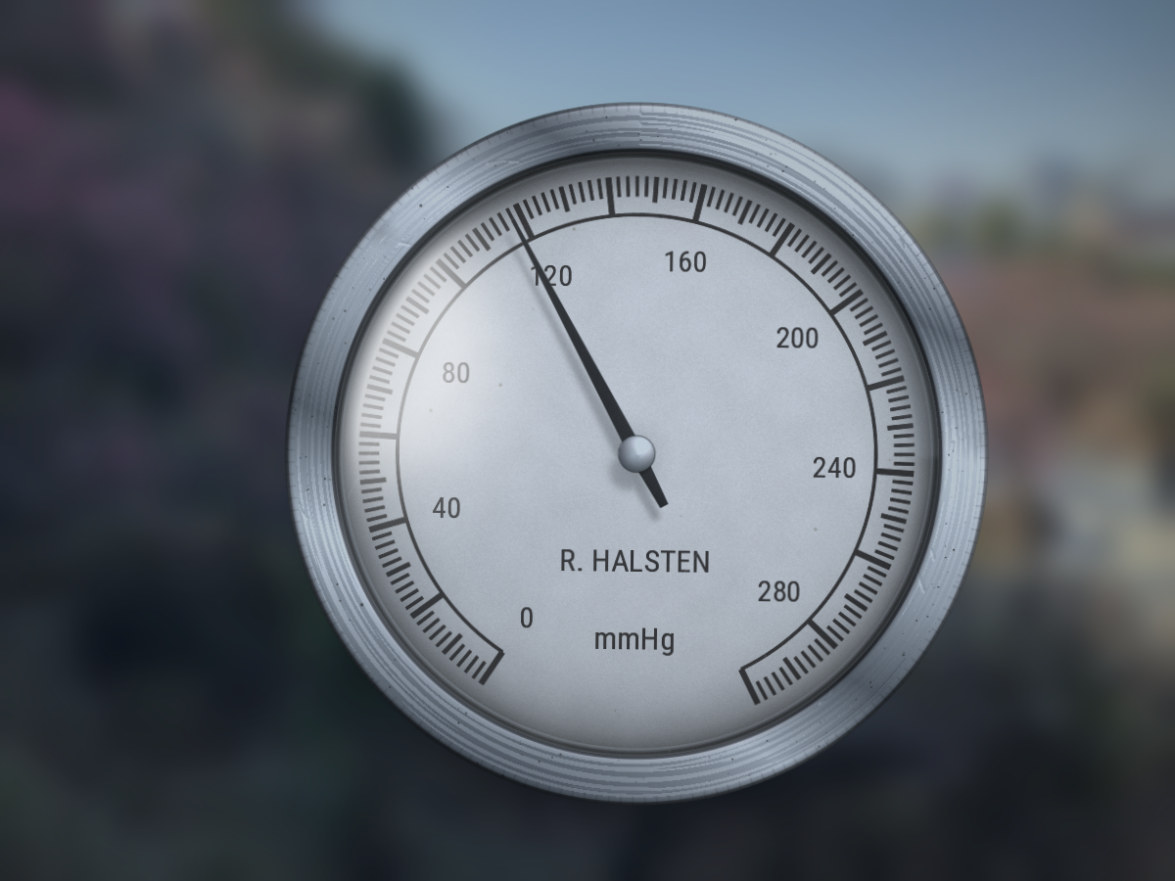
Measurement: 118 mmHg
